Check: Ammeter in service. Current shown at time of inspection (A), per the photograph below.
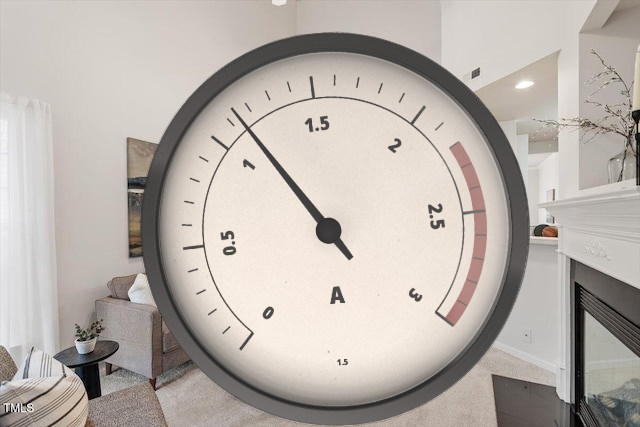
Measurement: 1.15 A
